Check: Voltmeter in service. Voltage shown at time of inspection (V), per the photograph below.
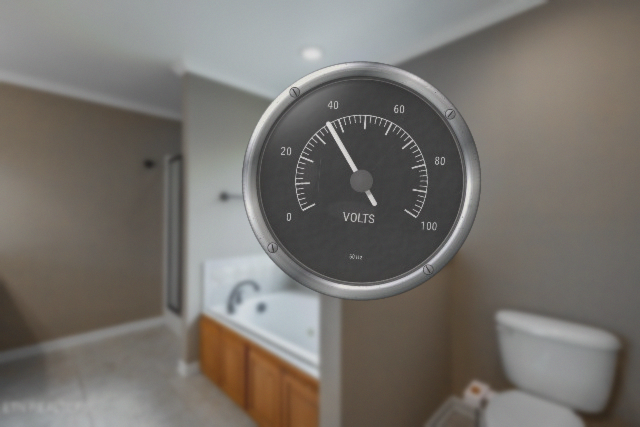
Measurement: 36 V
